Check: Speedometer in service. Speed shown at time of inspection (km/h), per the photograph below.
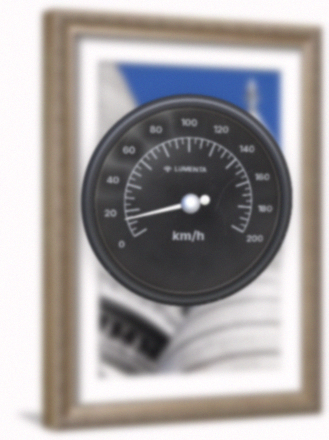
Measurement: 15 km/h
